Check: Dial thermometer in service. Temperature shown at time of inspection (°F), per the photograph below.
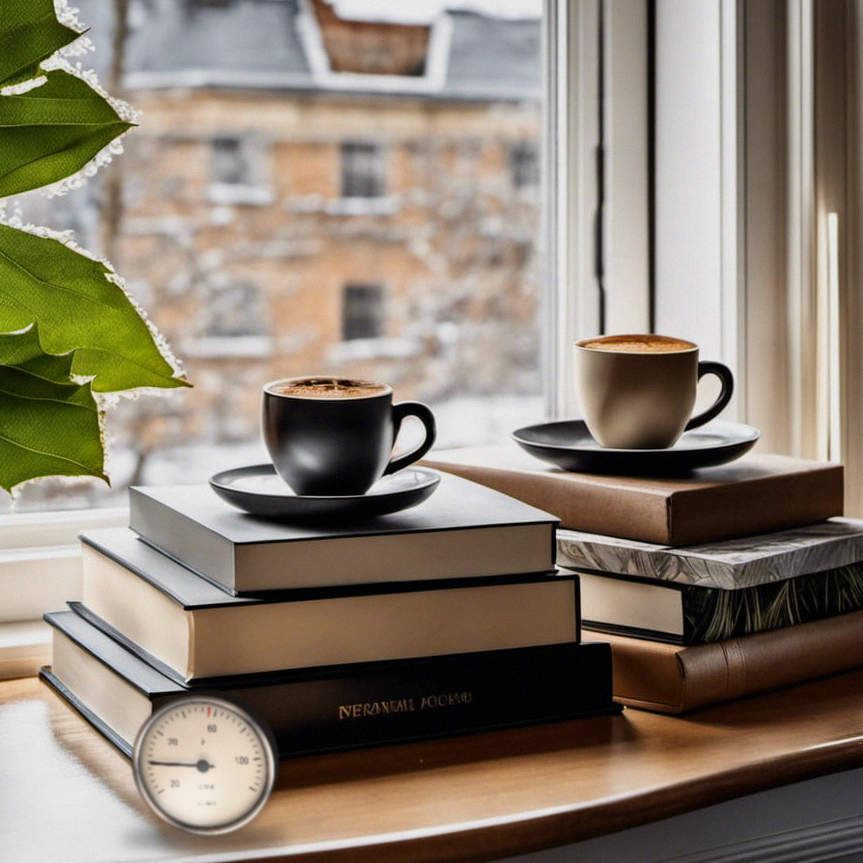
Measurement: 0 °F
